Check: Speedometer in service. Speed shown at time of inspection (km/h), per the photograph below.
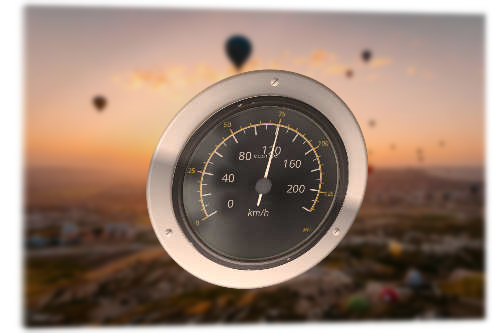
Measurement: 120 km/h
